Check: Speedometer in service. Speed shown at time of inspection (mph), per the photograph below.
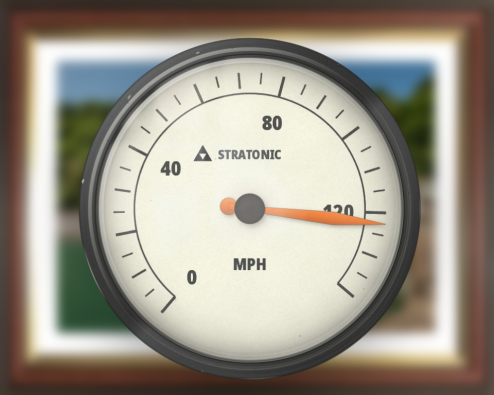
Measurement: 122.5 mph
